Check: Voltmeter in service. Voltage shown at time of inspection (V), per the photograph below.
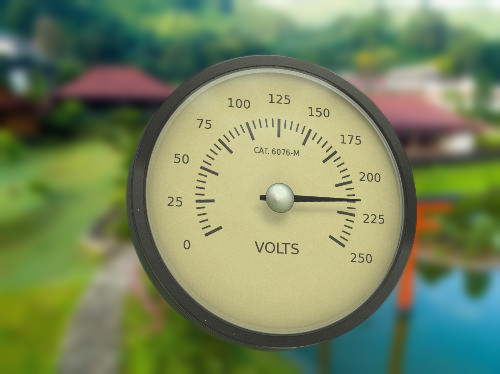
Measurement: 215 V
